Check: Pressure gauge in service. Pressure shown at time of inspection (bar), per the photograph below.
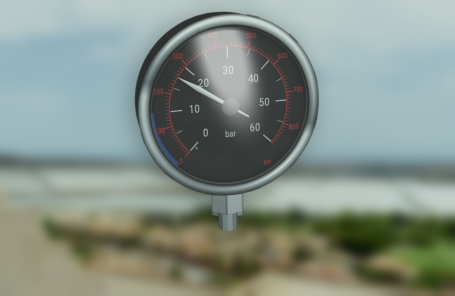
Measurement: 17.5 bar
